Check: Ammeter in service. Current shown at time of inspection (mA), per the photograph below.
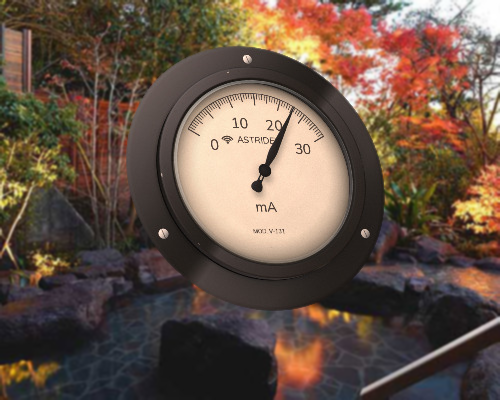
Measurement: 22.5 mA
